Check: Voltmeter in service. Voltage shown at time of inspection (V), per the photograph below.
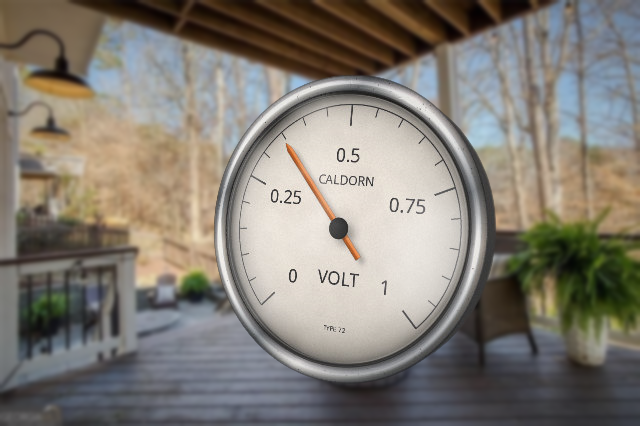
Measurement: 0.35 V
